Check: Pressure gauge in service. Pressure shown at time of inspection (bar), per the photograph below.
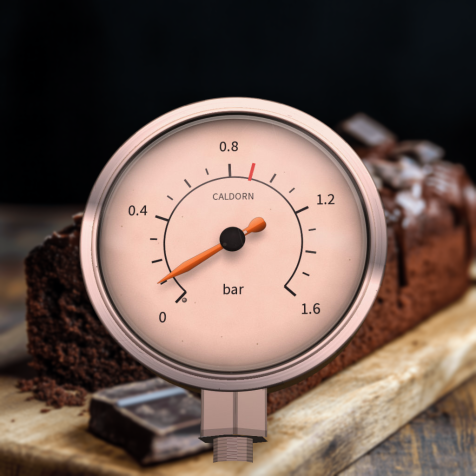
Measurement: 0.1 bar
